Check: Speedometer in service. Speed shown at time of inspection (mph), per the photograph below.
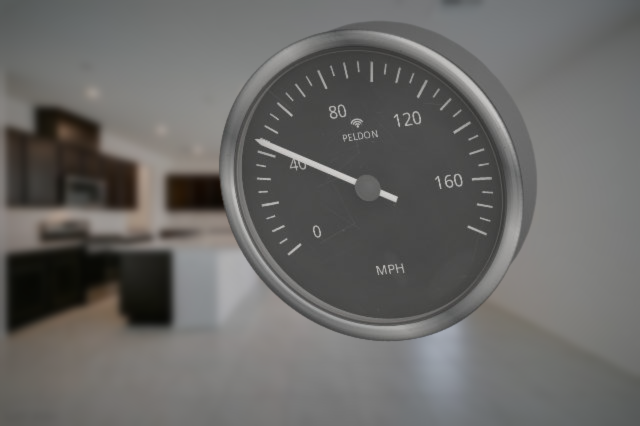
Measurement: 45 mph
